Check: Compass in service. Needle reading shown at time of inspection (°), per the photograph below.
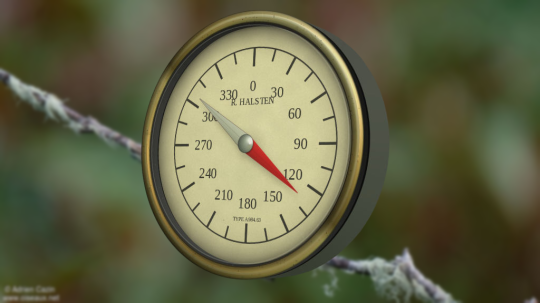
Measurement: 127.5 °
